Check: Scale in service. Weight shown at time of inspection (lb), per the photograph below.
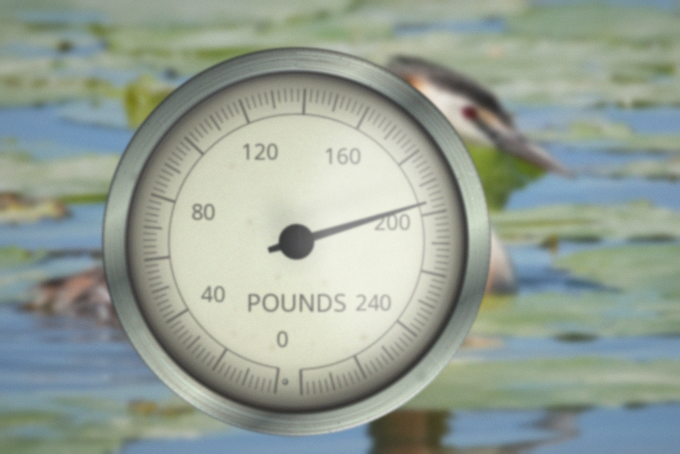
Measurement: 196 lb
